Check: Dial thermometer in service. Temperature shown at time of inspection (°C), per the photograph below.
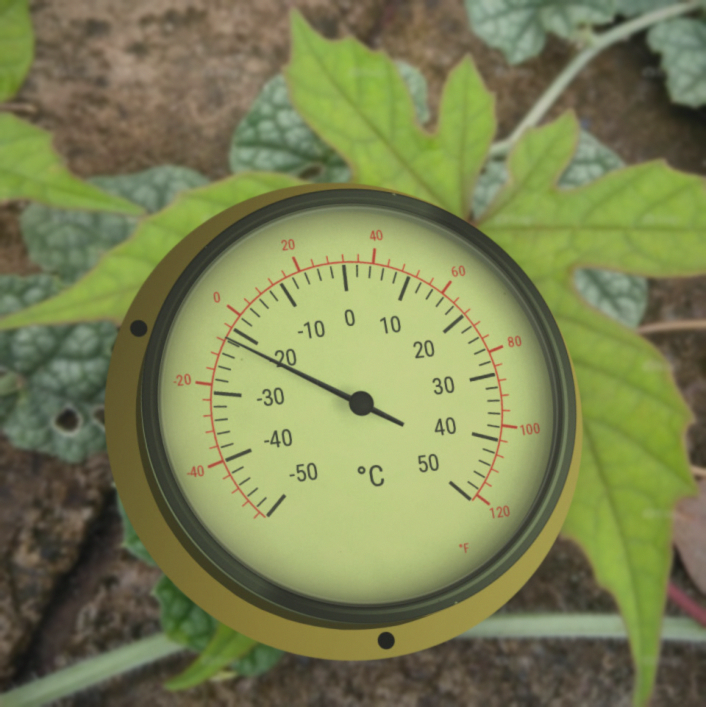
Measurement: -22 °C
